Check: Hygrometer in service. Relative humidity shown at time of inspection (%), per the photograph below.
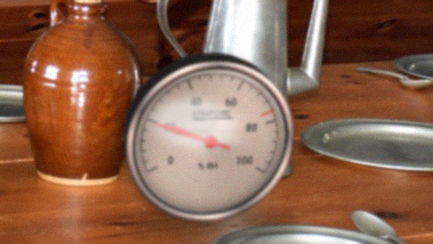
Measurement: 20 %
